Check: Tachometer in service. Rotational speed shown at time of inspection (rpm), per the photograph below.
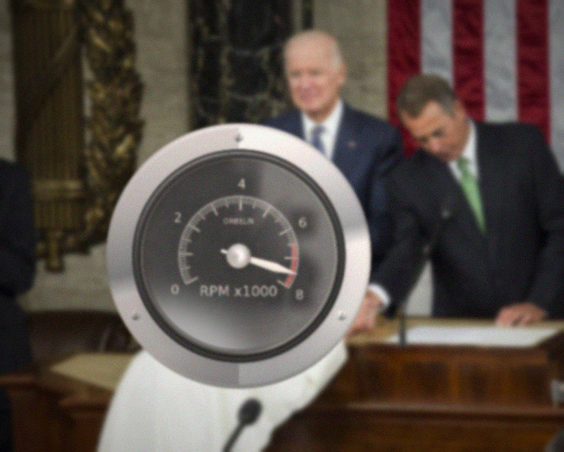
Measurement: 7500 rpm
